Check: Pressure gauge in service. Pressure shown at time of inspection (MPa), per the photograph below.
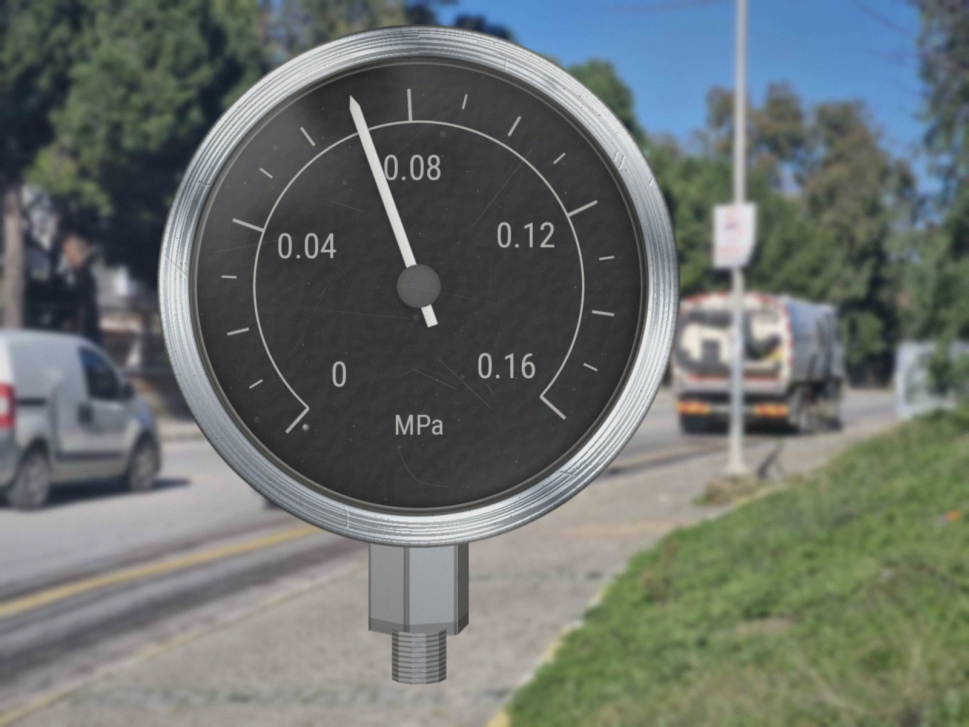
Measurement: 0.07 MPa
